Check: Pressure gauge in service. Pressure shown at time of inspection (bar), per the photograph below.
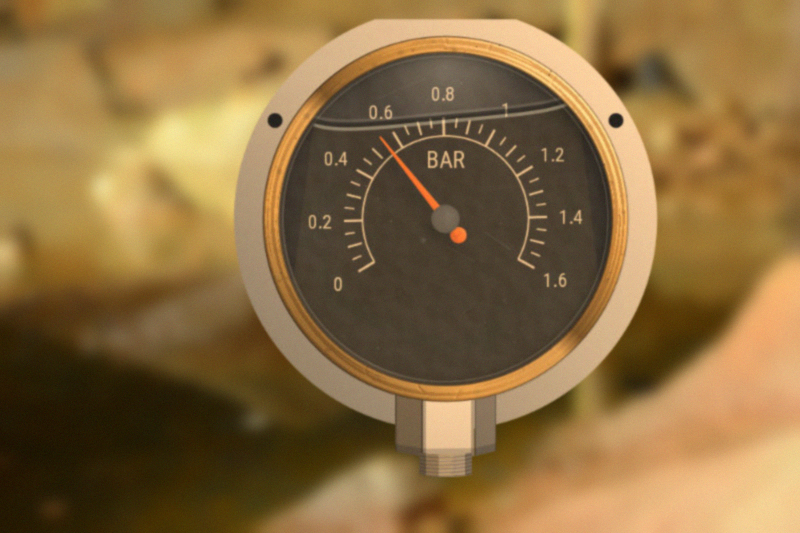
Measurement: 0.55 bar
